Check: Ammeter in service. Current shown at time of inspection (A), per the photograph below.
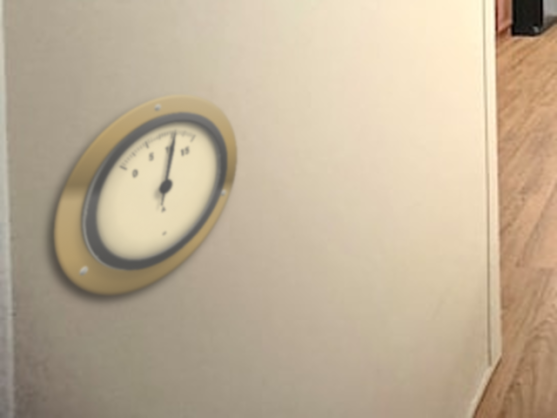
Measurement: 10 A
